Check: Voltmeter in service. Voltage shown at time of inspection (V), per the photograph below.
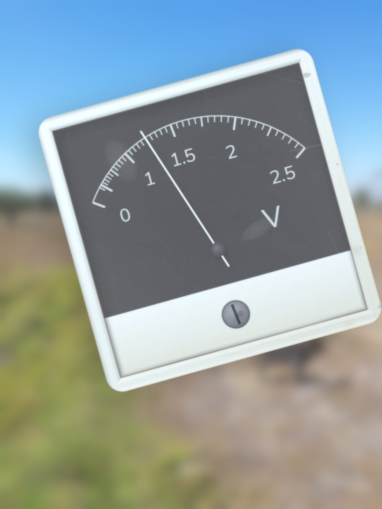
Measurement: 1.25 V
